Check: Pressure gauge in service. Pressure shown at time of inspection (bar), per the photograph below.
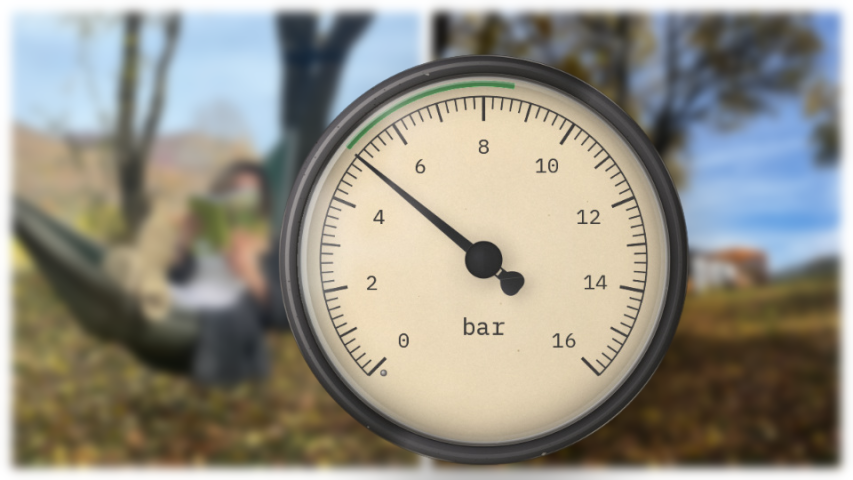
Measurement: 5 bar
